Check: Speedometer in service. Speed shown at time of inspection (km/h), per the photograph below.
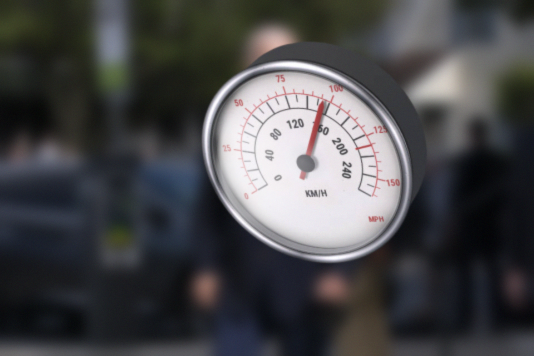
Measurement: 155 km/h
